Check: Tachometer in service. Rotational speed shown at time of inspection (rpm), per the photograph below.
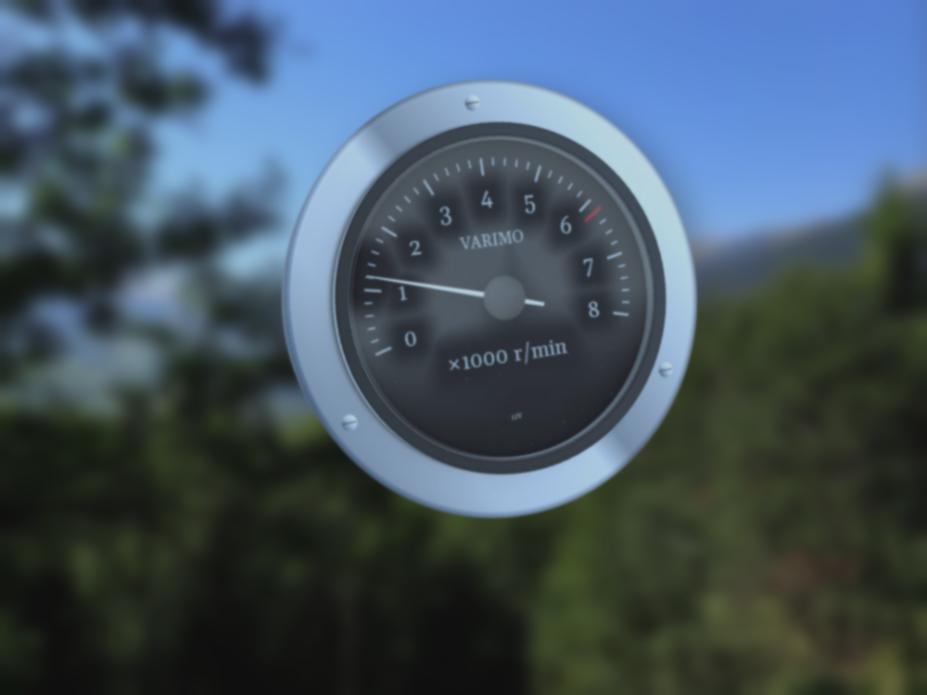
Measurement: 1200 rpm
